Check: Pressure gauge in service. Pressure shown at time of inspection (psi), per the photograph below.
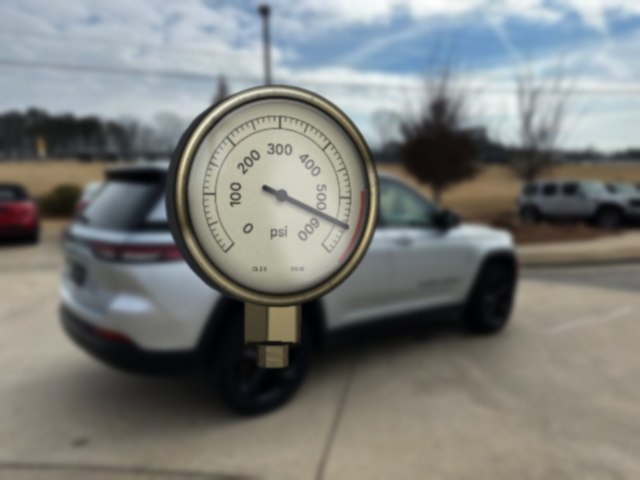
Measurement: 550 psi
